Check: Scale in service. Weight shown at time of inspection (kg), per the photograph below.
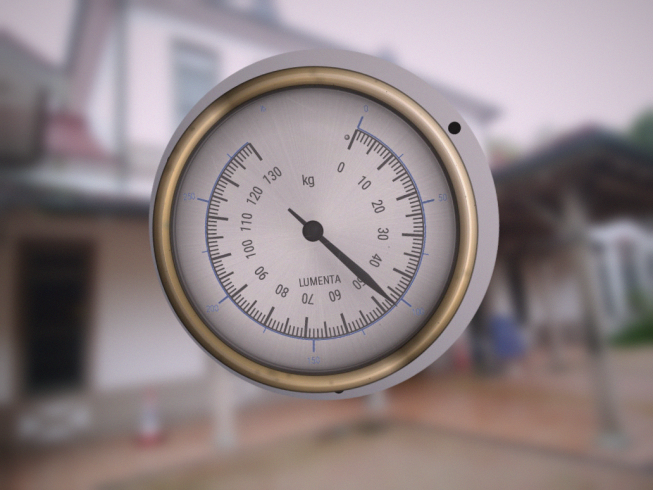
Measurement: 47 kg
